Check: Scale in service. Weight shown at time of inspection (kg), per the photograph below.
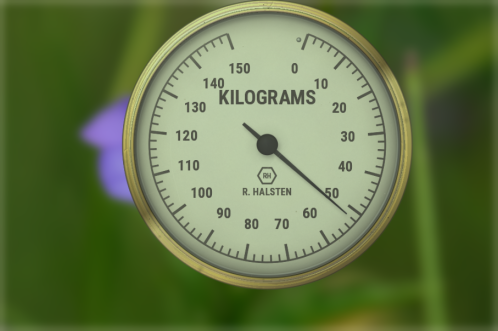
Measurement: 52 kg
